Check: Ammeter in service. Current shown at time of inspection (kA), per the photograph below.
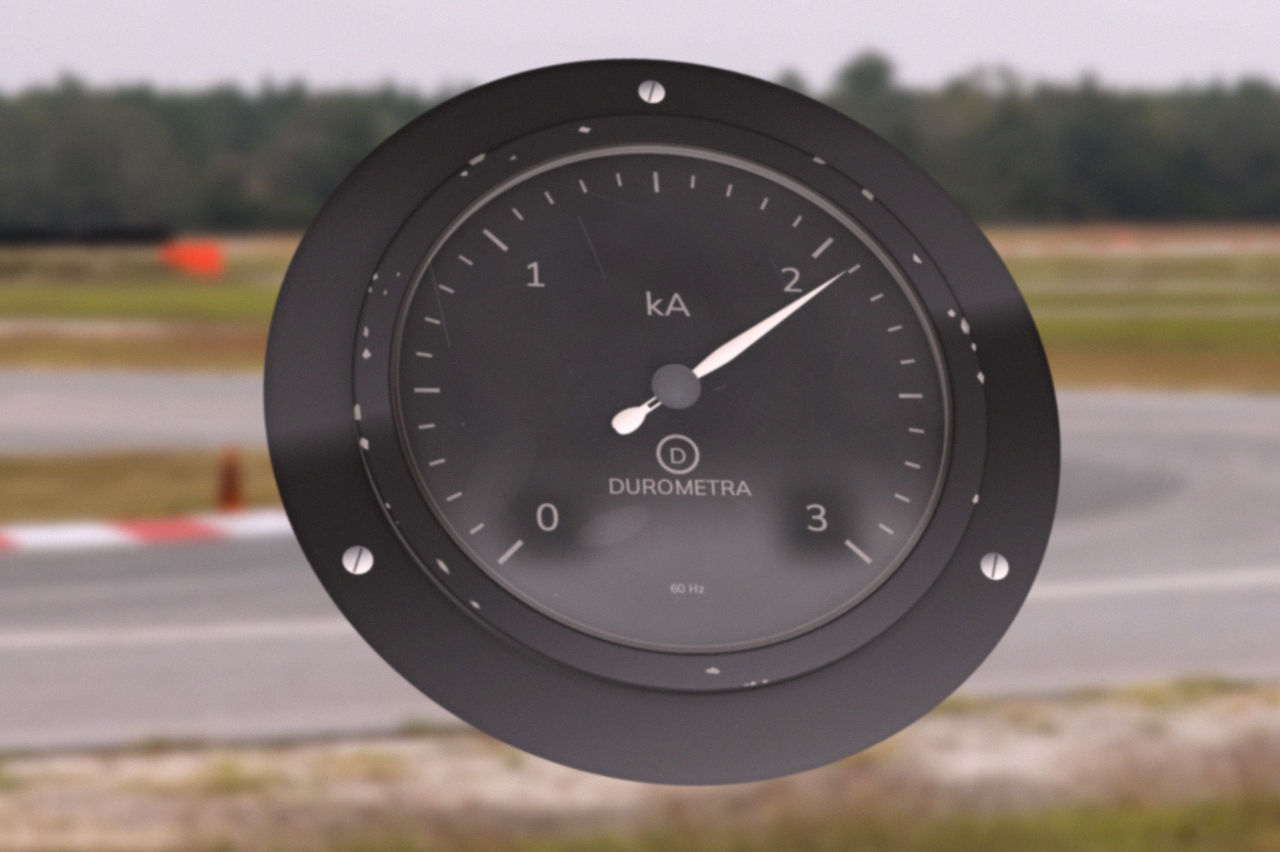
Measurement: 2.1 kA
